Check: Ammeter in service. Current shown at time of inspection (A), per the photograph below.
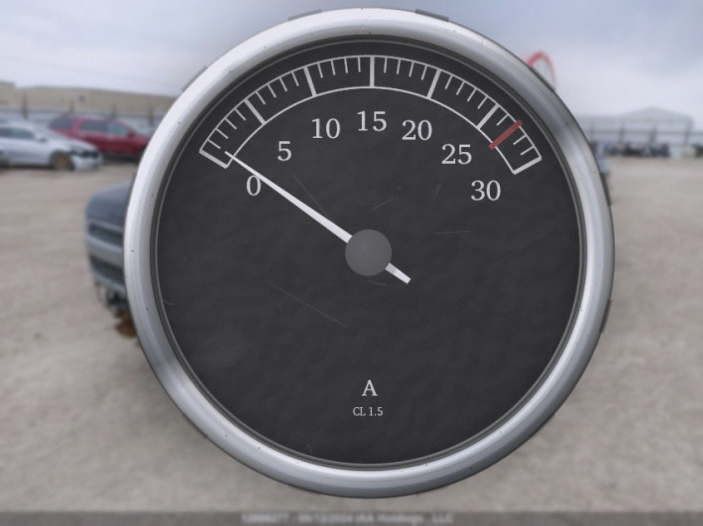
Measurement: 1 A
